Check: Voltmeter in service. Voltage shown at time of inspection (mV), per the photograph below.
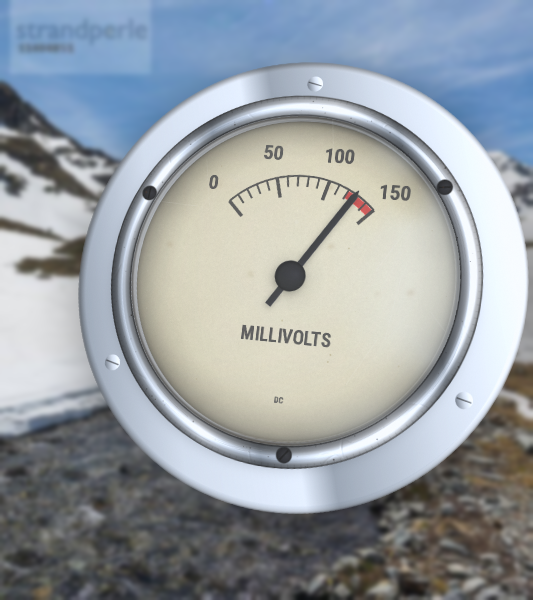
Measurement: 130 mV
